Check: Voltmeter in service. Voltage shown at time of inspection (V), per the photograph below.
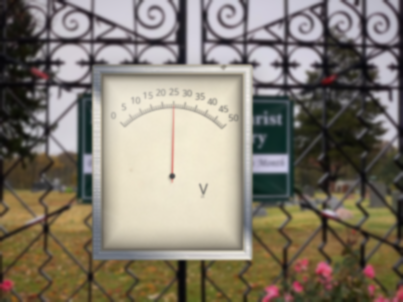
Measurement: 25 V
